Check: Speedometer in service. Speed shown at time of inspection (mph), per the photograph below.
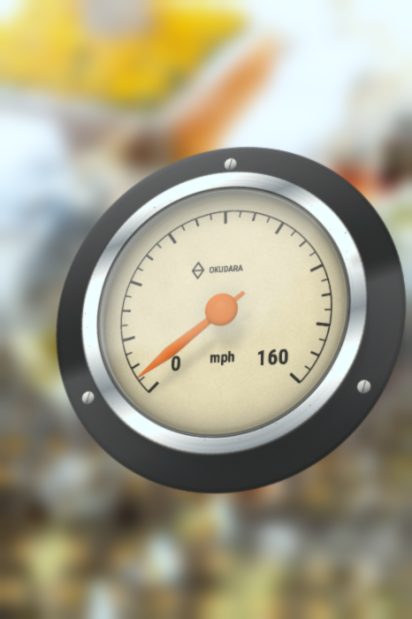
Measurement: 5 mph
